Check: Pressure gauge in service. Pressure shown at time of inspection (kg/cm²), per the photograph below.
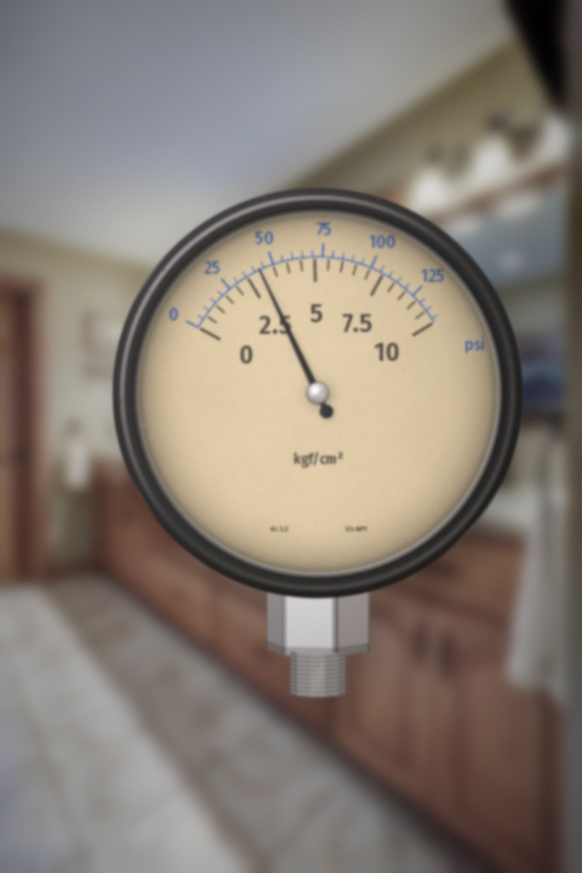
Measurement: 3 kg/cm²
